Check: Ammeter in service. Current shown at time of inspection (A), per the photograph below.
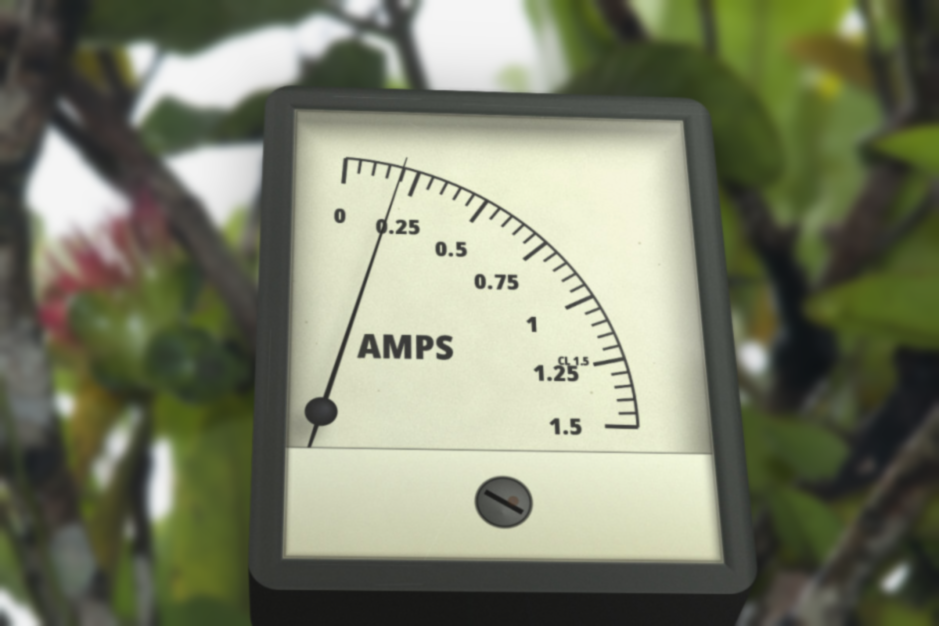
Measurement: 0.2 A
